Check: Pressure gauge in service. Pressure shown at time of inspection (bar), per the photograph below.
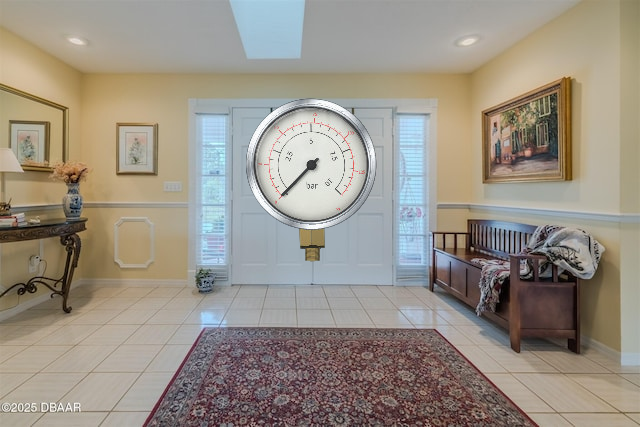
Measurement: 0 bar
